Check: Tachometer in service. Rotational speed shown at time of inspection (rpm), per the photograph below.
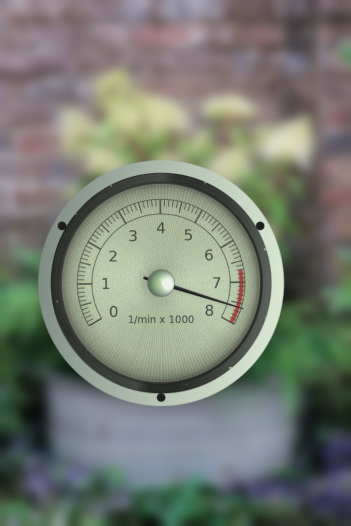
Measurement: 7600 rpm
